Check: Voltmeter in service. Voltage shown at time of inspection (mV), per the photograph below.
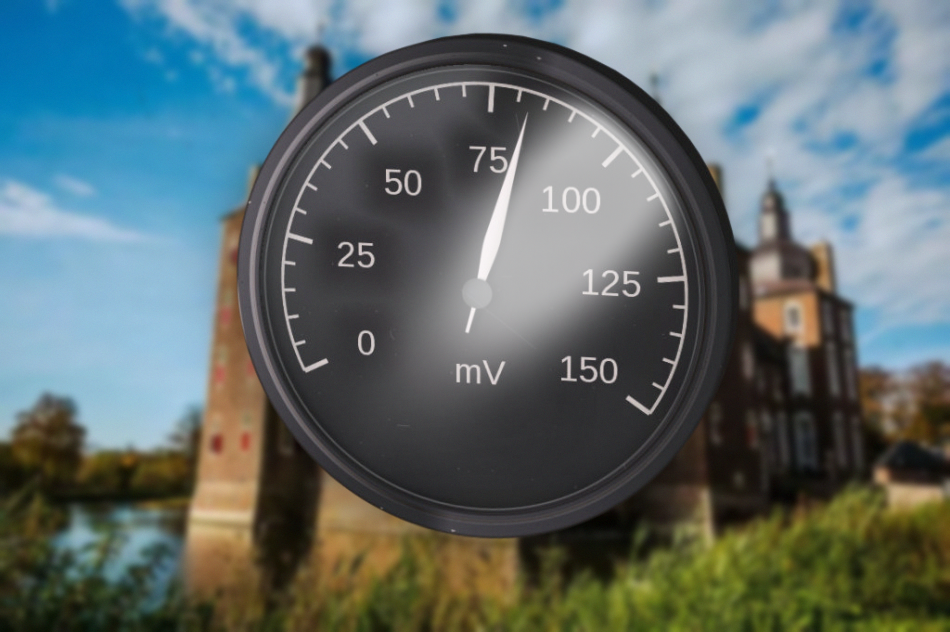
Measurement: 82.5 mV
